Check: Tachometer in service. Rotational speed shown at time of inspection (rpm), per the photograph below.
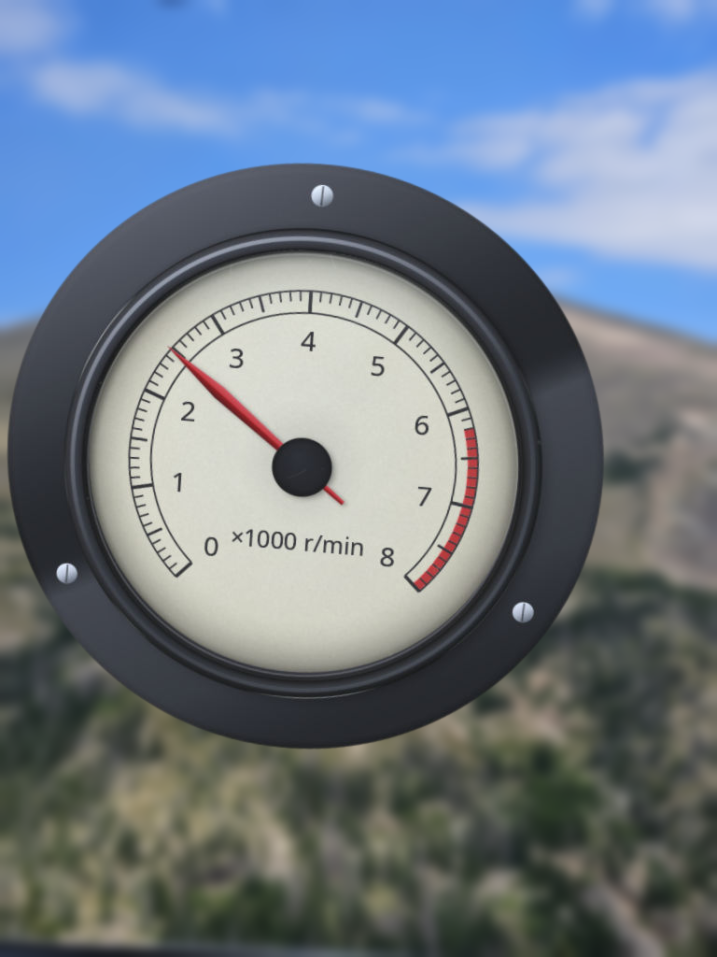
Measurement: 2500 rpm
